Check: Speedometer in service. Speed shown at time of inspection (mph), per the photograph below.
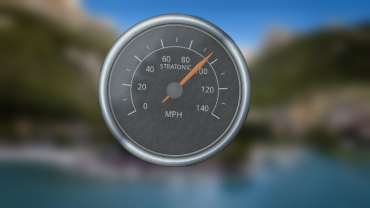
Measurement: 95 mph
